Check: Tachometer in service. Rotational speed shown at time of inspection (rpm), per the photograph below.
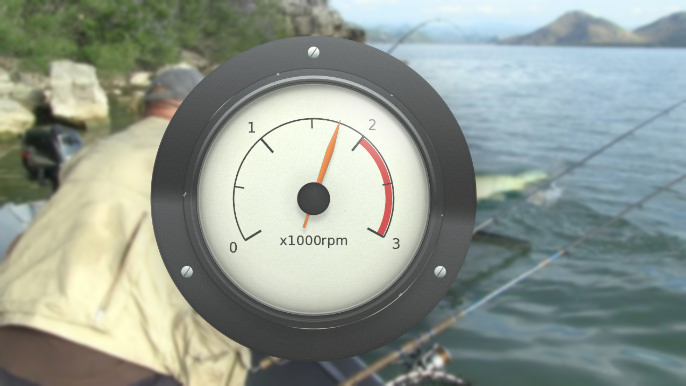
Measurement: 1750 rpm
